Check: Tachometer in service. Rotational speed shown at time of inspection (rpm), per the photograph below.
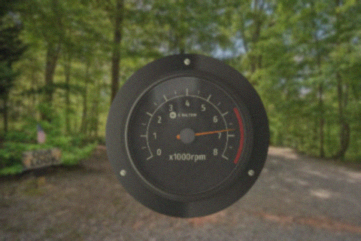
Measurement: 6750 rpm
